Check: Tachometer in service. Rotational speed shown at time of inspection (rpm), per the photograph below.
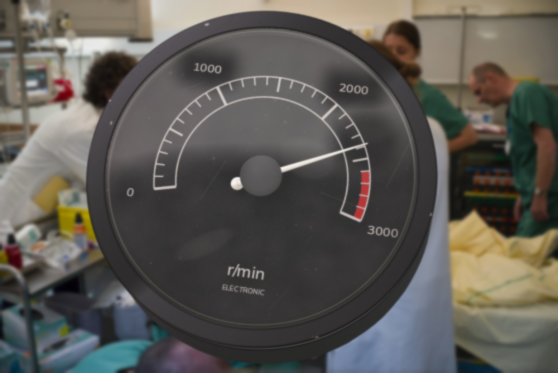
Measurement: 2400 rpm
